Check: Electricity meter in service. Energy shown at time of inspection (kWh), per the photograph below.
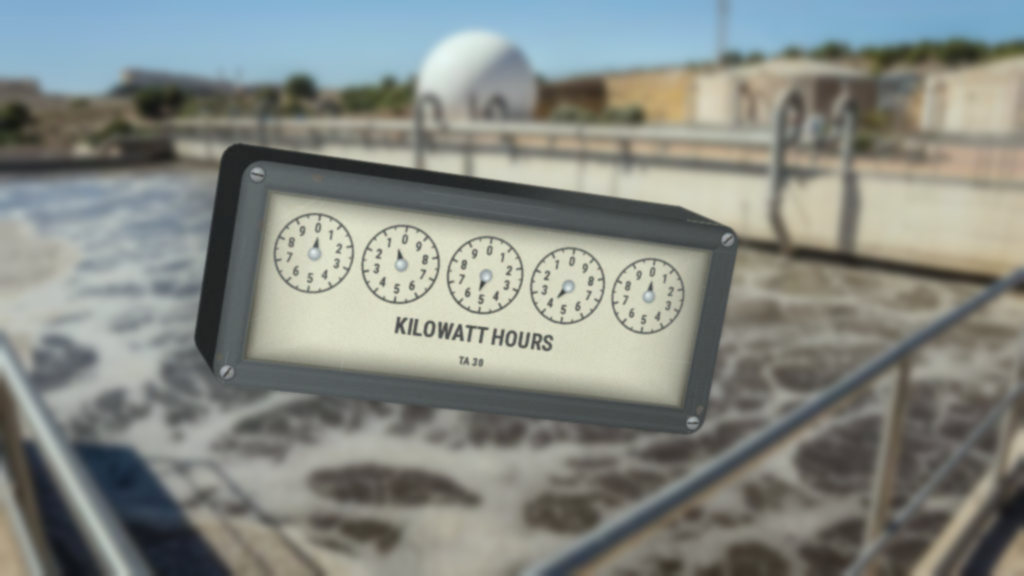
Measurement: 540 kWh
